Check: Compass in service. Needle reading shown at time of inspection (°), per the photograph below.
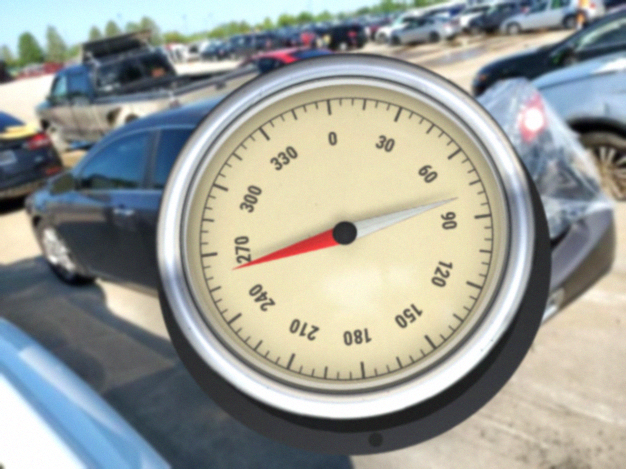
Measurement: 260 °
